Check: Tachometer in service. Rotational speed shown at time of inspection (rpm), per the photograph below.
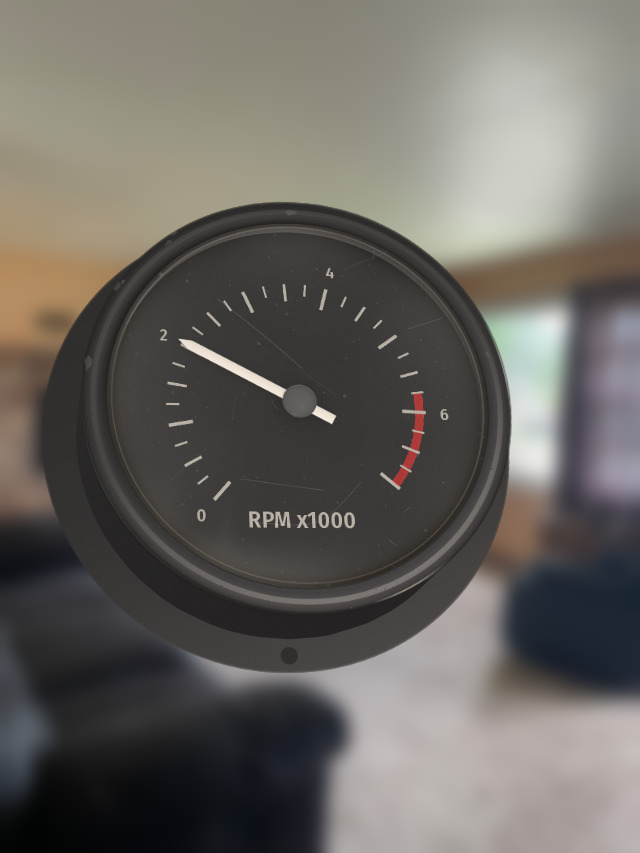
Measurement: 2000 rpm
